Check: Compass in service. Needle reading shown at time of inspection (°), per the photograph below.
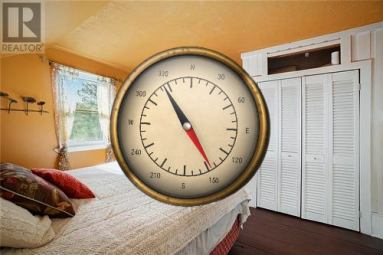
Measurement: 145 °
